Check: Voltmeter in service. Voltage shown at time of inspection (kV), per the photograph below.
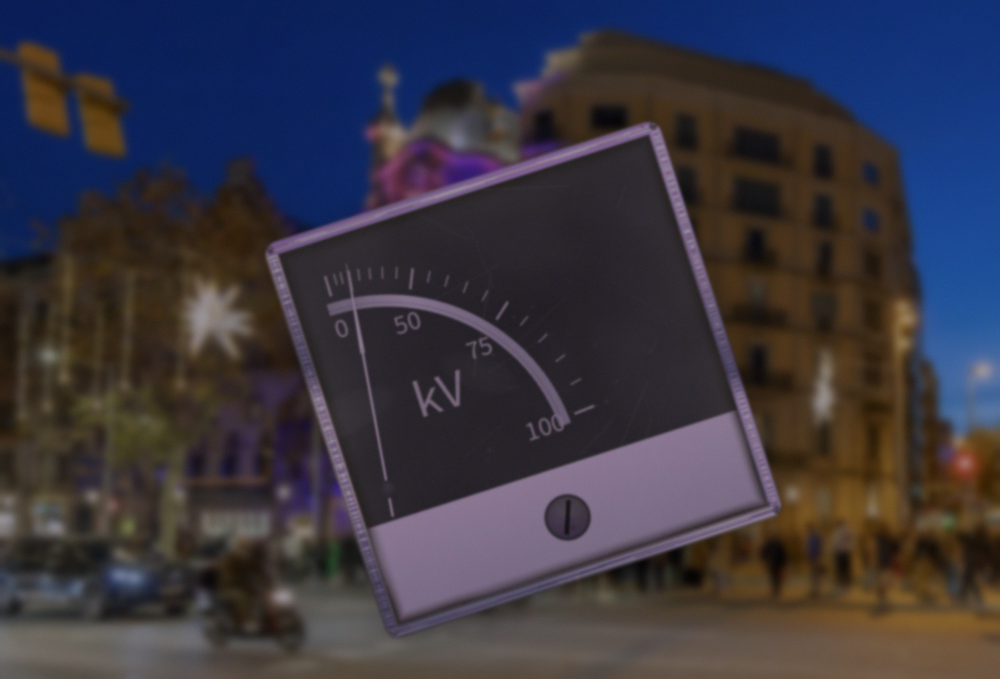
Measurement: 25 kV
